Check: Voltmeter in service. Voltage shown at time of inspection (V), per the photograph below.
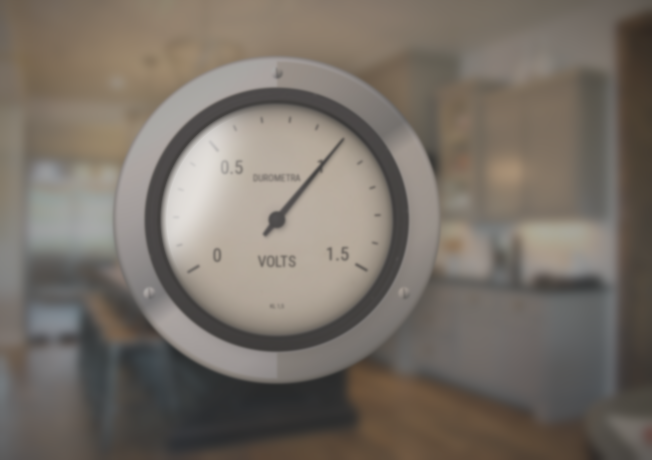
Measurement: 1 V
